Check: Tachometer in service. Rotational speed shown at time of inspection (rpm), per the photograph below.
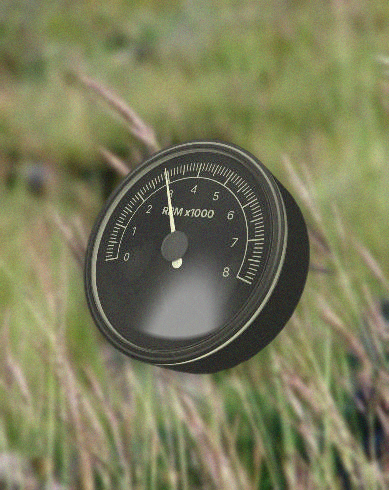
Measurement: 3000 rpm
